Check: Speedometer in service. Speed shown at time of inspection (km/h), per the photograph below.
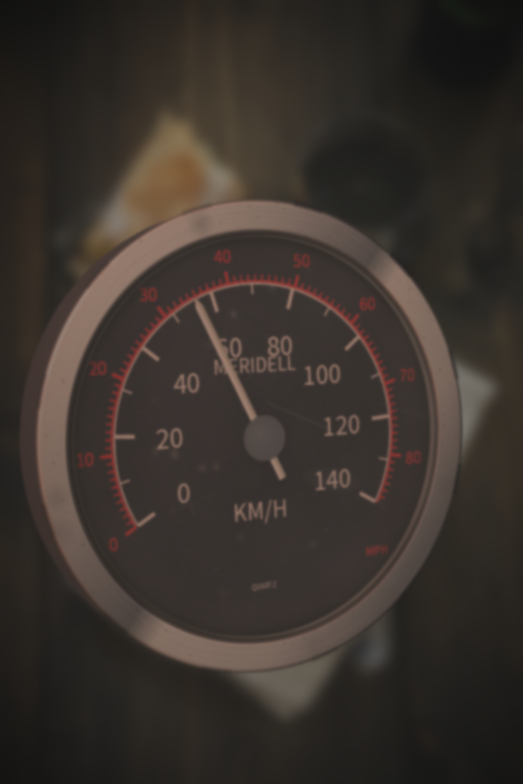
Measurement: 55 km/h
